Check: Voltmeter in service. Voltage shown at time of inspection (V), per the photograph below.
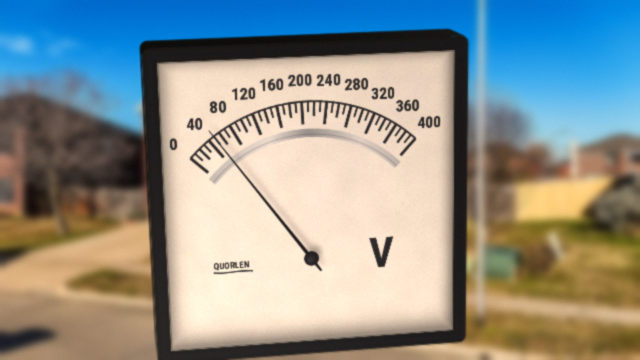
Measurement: 50 V
